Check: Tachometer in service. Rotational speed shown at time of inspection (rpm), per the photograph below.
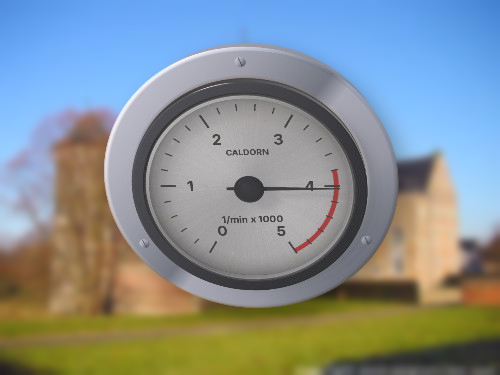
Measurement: 4000 rpm
